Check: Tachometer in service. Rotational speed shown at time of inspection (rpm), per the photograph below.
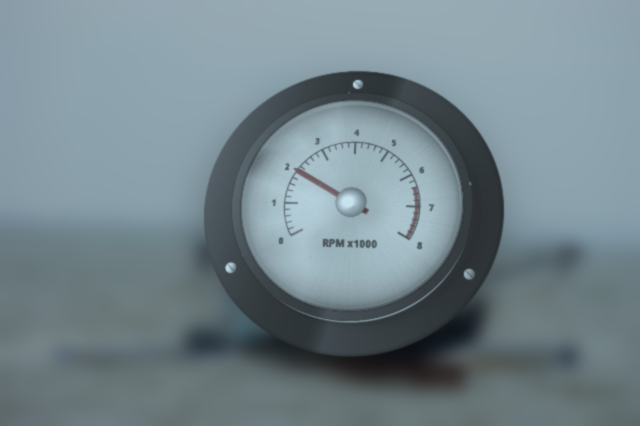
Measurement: 2000 rpm
